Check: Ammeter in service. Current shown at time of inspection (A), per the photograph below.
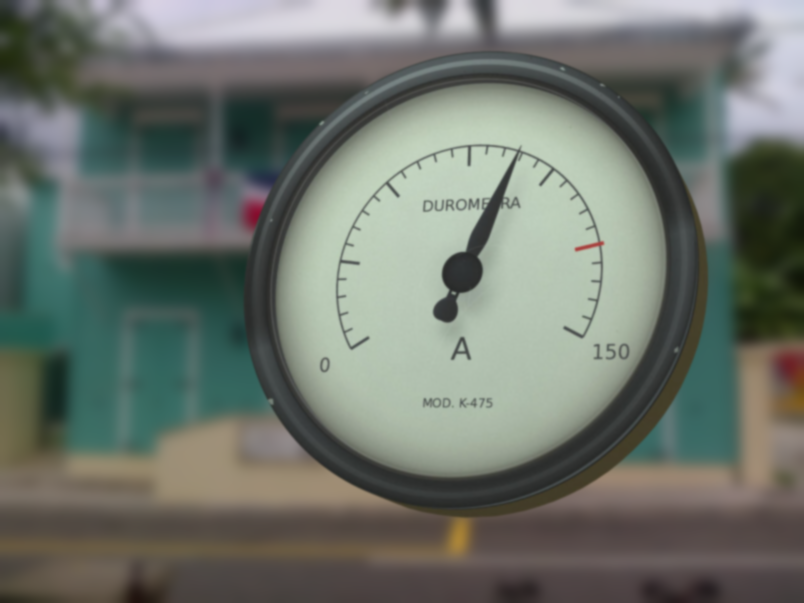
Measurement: 90 A
